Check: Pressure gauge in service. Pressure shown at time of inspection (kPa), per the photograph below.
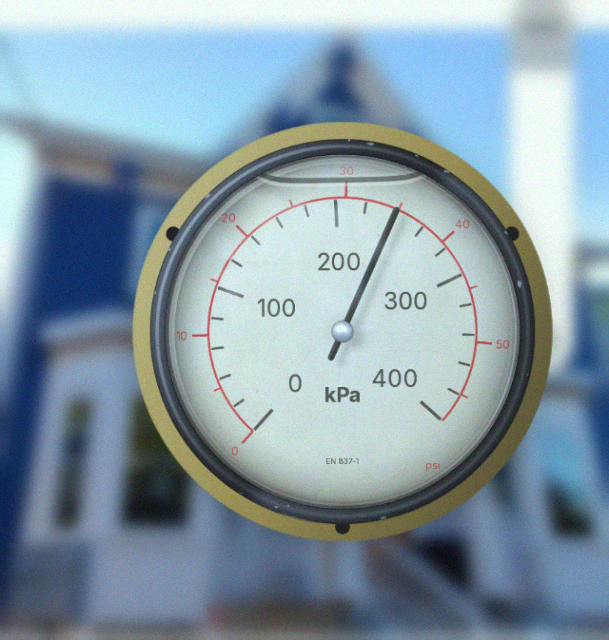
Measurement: 240 kPa
